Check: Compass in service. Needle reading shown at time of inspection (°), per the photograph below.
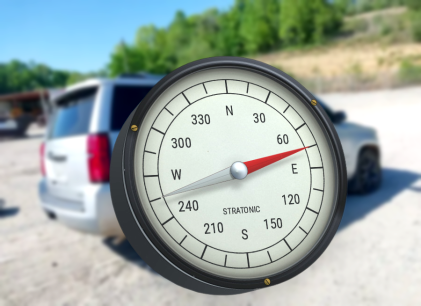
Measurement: 75 °
